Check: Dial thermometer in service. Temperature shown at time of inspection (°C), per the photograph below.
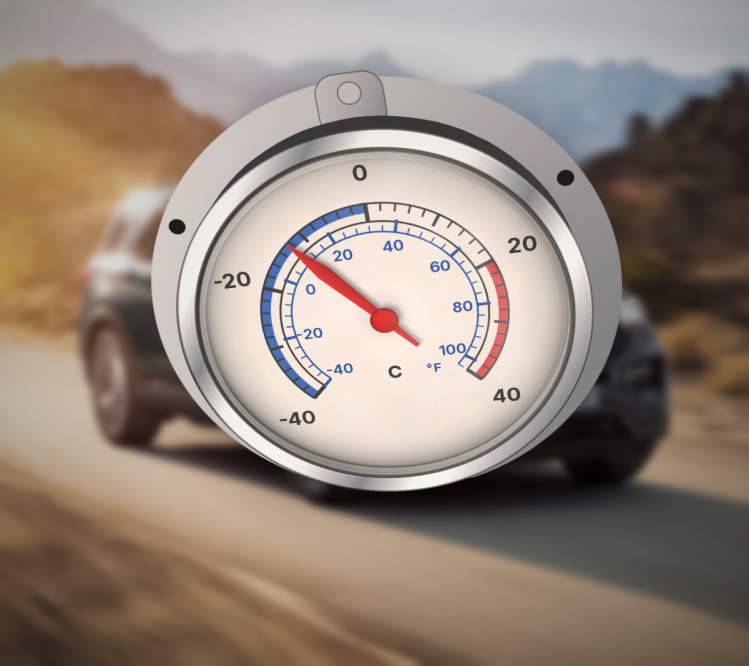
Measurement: -12 °C
